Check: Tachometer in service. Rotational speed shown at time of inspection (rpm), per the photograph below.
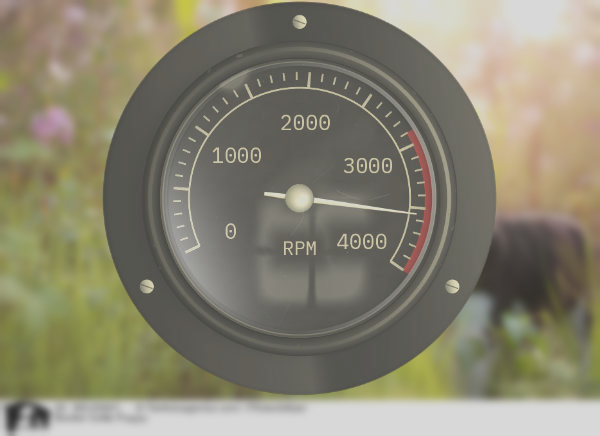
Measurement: 3550 rpm
